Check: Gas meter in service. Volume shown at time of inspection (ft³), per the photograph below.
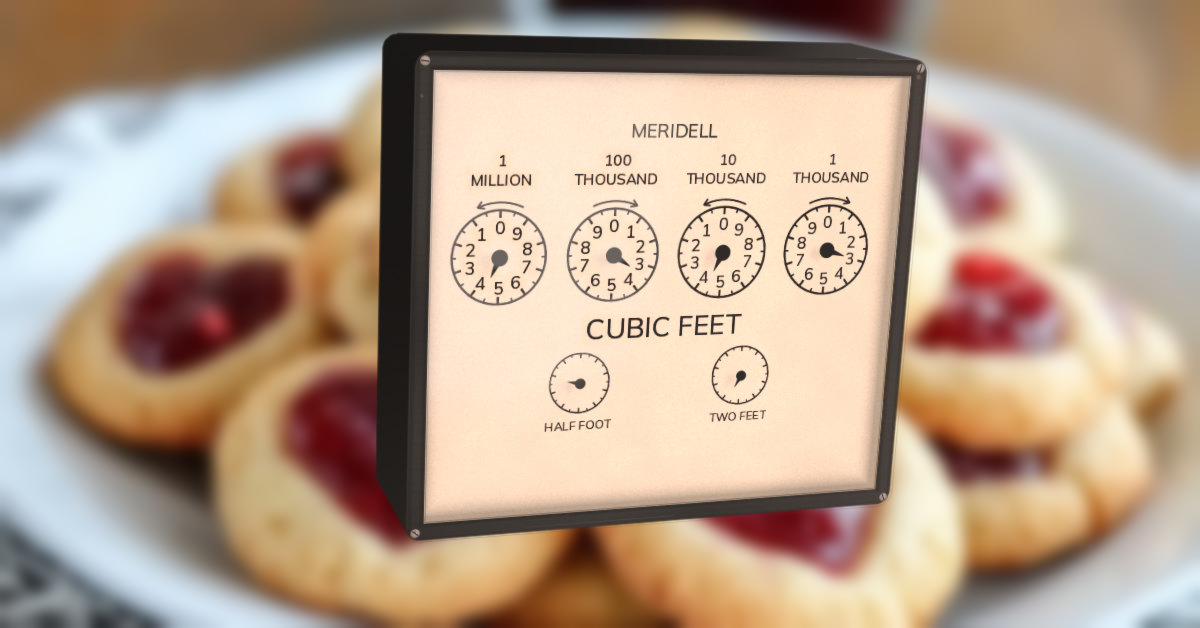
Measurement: 434300 ft³
